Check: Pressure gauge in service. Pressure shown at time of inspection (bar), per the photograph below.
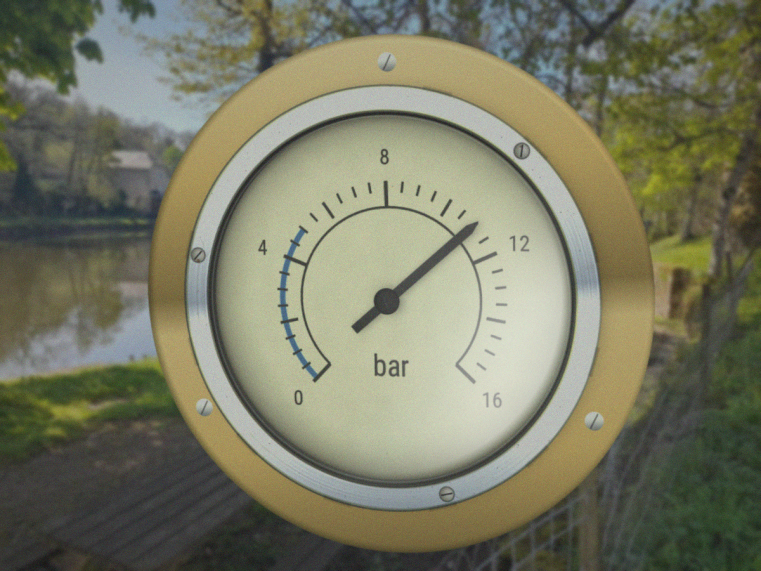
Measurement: 11 bar
